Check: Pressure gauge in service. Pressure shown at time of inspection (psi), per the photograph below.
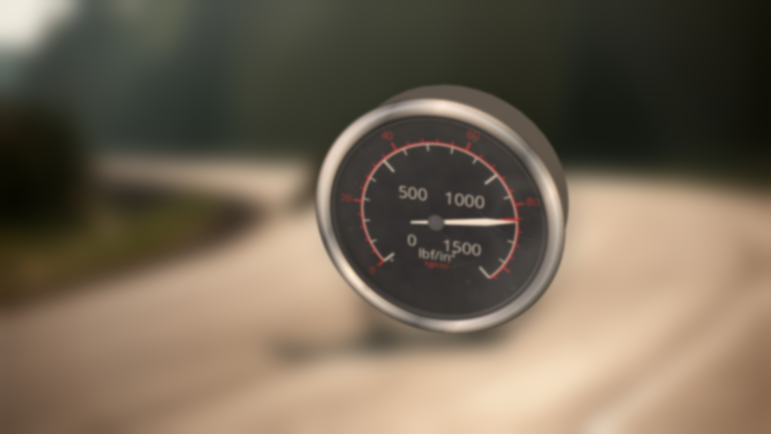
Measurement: 1200 psi
